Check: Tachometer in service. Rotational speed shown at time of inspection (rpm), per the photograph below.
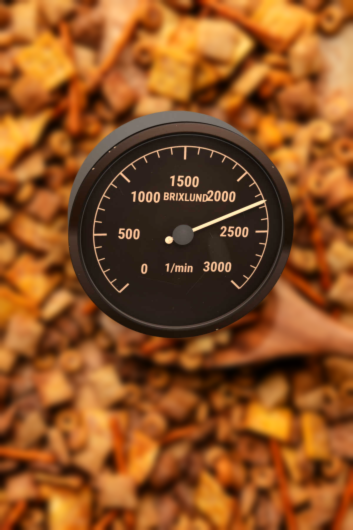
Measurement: 2250 rpm
